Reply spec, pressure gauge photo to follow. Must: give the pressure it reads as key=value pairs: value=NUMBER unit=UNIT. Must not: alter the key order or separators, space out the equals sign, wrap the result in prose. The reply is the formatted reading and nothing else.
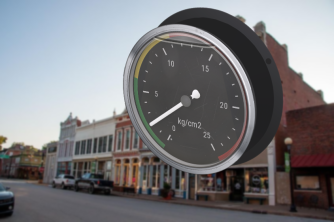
value=2 unit=kg/cm²
